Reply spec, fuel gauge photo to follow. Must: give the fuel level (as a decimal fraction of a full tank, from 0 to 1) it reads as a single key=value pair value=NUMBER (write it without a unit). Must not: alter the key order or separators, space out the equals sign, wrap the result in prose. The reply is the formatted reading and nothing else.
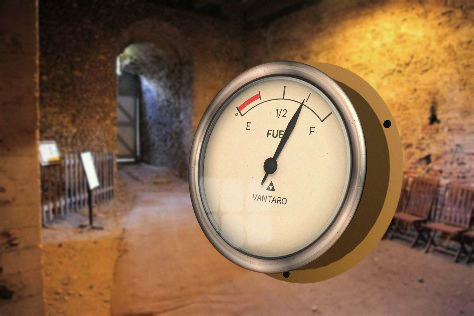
value=0.75
